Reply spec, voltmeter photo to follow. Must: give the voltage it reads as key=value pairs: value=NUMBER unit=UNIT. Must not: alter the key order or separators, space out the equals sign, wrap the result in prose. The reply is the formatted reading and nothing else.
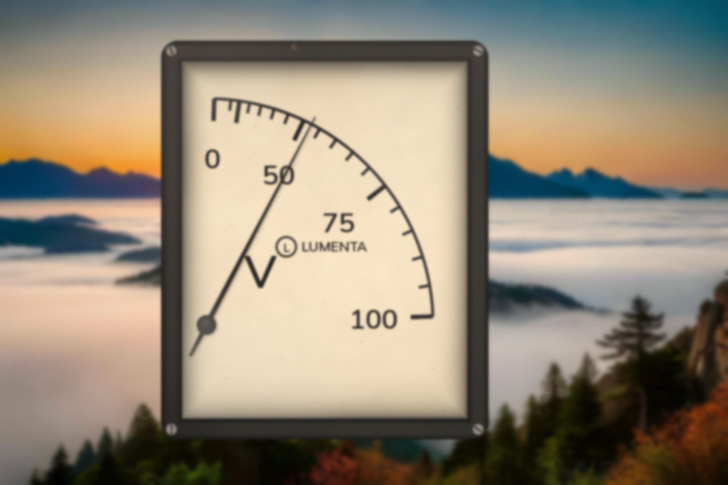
value=52.5 unit=V
